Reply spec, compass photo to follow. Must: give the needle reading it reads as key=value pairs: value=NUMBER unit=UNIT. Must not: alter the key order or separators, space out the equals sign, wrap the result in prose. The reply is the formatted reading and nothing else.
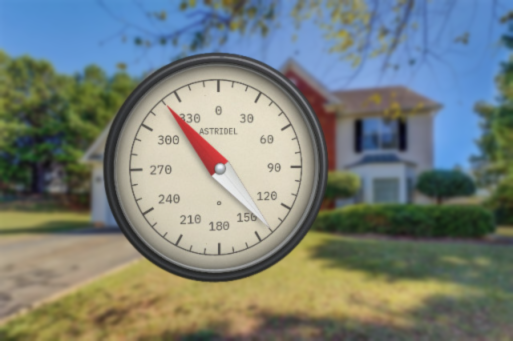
value=320 unit=°
